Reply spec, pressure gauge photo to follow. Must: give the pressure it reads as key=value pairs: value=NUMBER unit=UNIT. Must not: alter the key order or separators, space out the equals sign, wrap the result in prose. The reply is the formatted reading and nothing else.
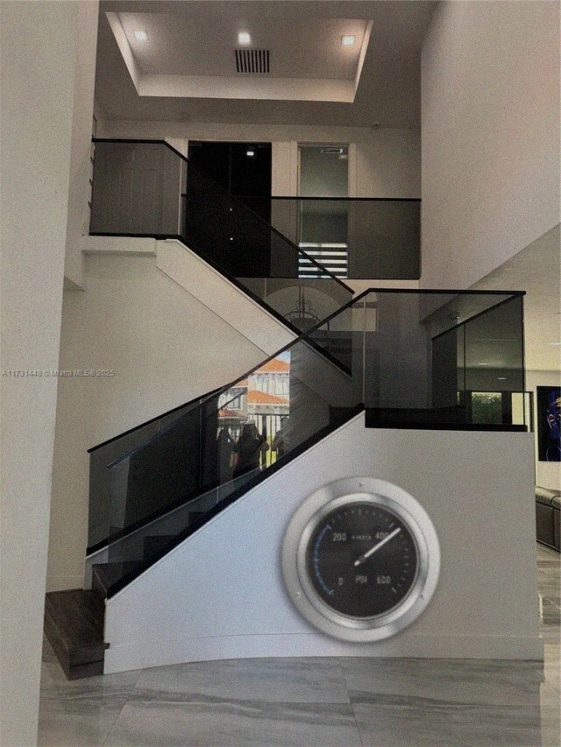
value=420 unit=psi
